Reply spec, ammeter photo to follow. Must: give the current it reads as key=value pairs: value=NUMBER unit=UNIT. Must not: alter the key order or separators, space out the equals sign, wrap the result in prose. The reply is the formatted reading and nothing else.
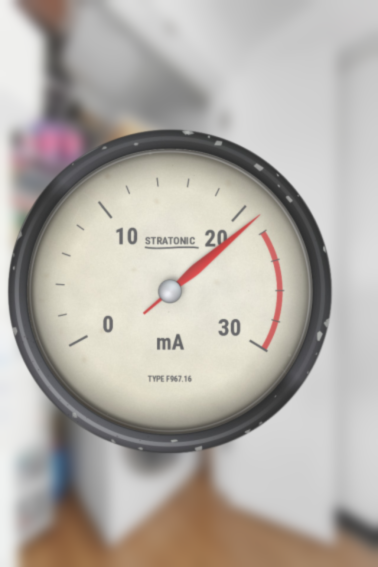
value=21 unit=mA
